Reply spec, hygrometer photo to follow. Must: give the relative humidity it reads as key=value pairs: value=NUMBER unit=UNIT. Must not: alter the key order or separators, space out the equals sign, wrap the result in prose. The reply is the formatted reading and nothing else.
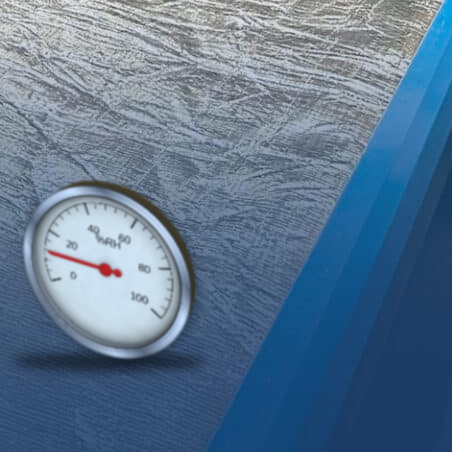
value=12 unit=%
